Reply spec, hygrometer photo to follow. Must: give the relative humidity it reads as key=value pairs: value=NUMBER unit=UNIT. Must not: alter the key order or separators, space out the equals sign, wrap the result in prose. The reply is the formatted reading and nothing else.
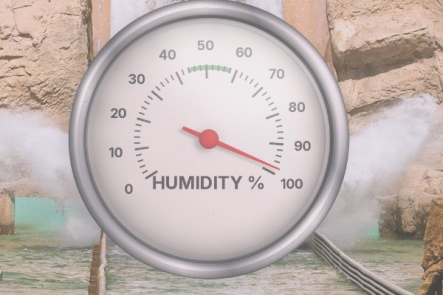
value=98 unit=%
